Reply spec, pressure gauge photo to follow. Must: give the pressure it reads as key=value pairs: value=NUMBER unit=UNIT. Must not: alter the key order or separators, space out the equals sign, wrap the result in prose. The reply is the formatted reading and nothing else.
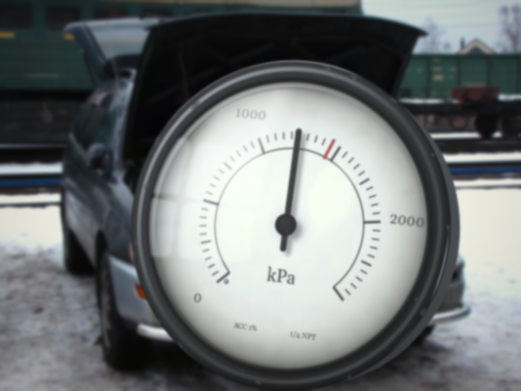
value=1250 unit=kPa
